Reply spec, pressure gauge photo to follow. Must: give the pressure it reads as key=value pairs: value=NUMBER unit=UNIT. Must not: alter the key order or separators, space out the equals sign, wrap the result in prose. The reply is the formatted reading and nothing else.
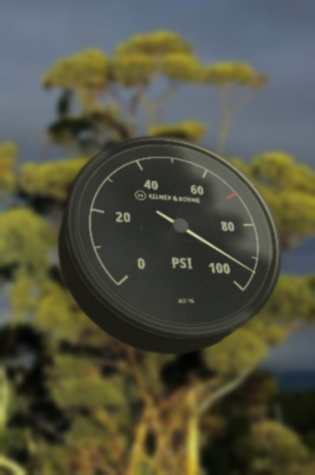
value=95 unit=psi
